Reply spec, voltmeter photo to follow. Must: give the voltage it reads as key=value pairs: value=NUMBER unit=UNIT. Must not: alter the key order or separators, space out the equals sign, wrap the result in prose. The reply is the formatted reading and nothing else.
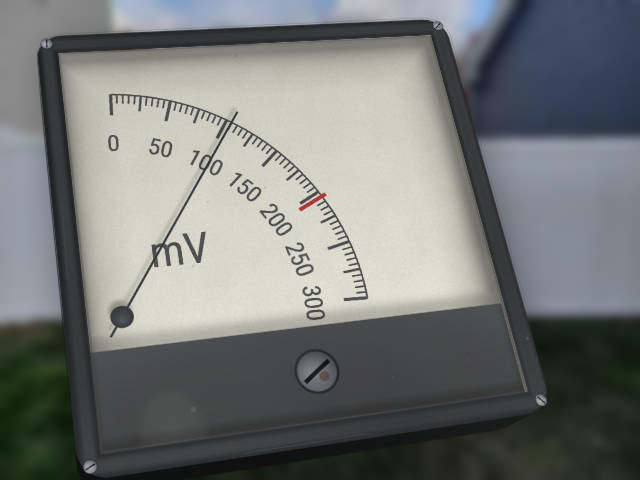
value=105 unit=mV
